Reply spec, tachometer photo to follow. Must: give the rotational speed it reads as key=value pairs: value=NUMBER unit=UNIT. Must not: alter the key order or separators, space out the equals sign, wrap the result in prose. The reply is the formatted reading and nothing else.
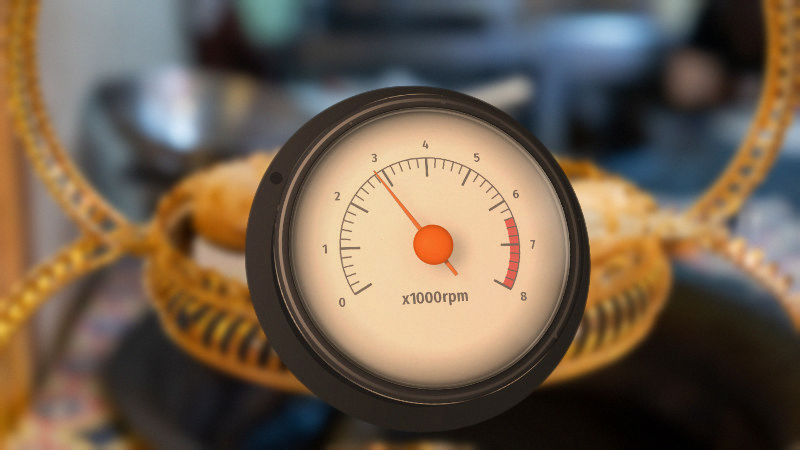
value=2800 unit=rpm
